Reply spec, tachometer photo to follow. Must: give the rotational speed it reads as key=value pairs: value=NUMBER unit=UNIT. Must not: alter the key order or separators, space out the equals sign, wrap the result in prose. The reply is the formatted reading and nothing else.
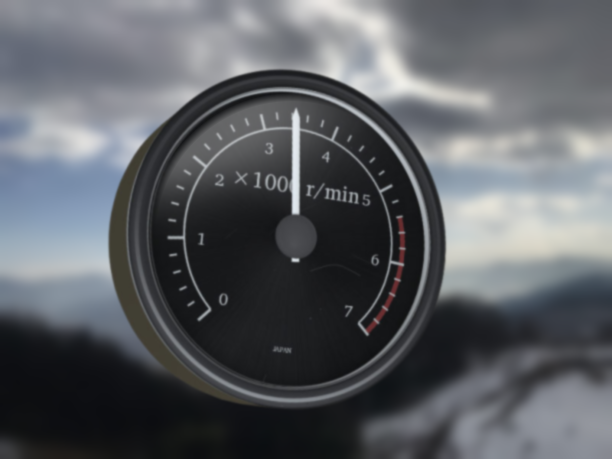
value=3400 unit=rpm
